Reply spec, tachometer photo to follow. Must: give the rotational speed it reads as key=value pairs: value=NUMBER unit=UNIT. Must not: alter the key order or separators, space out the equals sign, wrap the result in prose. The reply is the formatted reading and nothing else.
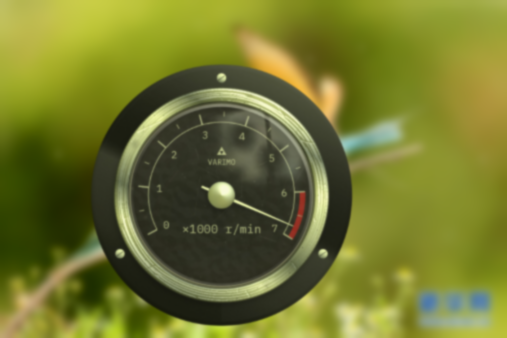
value=6750 unit=rpm
